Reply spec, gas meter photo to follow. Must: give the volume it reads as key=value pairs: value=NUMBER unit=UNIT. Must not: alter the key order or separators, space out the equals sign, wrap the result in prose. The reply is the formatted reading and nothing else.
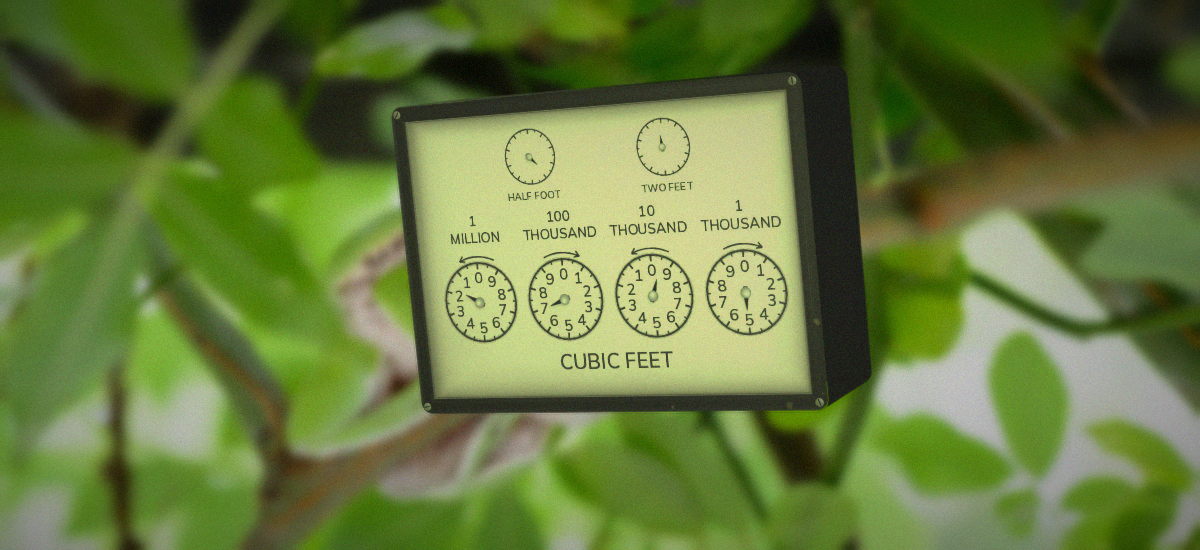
value=169500 unit=ft³
